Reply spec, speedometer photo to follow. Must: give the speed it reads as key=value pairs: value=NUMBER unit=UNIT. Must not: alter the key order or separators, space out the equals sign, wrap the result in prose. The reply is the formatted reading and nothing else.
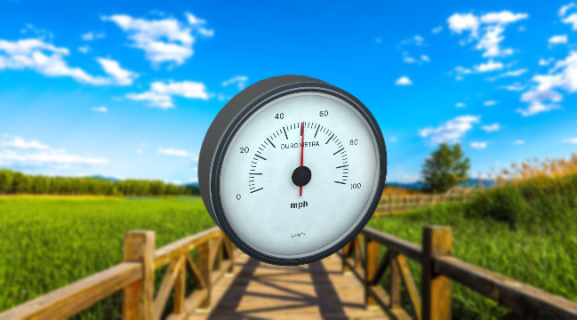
value=50 unit=mph
